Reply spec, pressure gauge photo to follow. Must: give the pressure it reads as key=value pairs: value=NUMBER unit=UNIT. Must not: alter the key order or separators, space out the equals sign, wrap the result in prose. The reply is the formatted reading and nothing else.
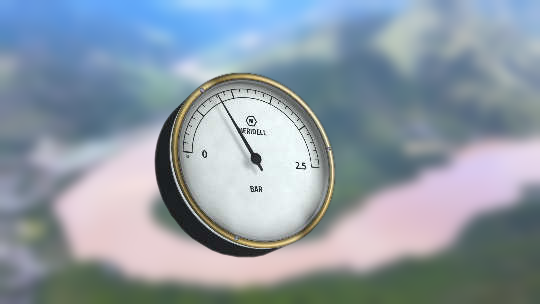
value=0.8 unit=bar
